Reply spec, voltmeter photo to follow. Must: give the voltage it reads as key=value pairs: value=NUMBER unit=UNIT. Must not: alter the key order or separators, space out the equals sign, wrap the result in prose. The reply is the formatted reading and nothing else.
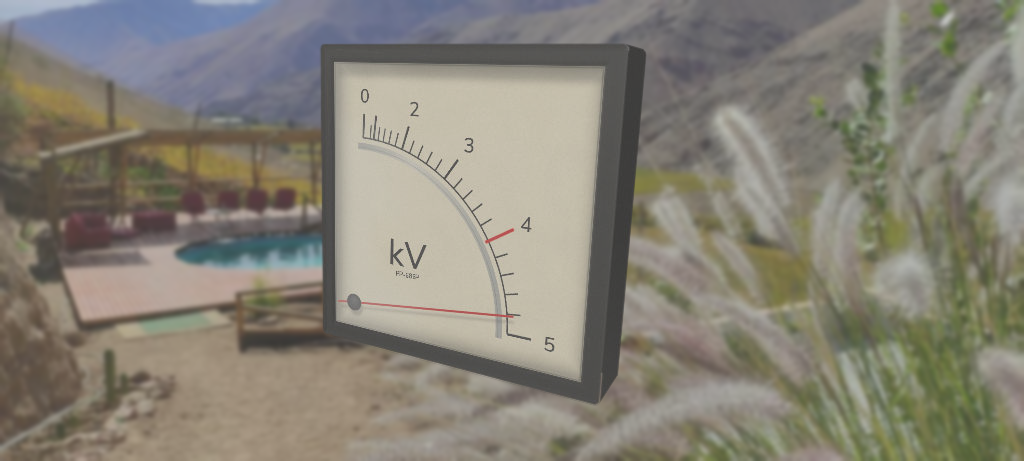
value=4.8 unit=kV
